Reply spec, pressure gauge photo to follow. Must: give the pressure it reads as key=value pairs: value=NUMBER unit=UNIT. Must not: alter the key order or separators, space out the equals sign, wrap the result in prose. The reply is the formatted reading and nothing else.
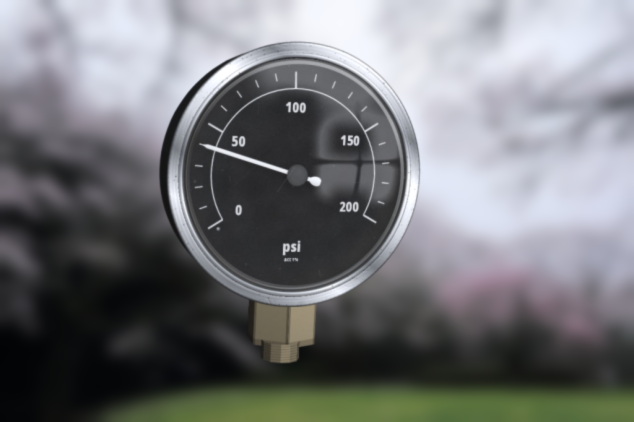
value=40 unit=psi
